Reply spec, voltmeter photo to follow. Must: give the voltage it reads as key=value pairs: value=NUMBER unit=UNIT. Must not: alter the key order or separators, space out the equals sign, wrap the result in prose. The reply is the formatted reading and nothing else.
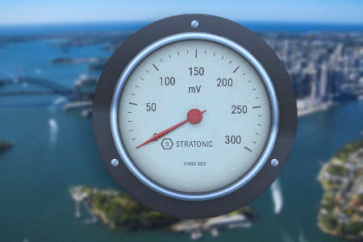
value=0 unit=mV
